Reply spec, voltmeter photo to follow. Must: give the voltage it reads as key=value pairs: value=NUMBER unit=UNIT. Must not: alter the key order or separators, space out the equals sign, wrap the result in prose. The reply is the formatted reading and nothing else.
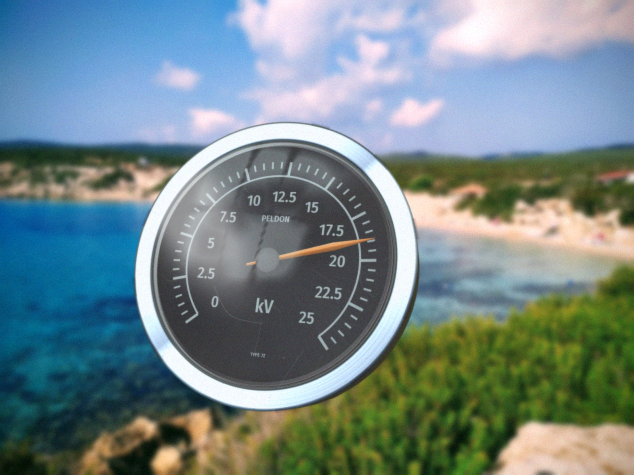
value=19 unit=kV
